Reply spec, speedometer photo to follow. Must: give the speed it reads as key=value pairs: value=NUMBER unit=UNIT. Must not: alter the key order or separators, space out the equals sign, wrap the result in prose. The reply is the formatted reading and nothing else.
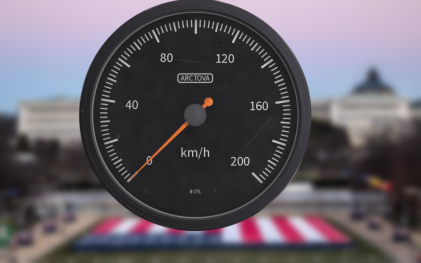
value=0 unit=km/h
